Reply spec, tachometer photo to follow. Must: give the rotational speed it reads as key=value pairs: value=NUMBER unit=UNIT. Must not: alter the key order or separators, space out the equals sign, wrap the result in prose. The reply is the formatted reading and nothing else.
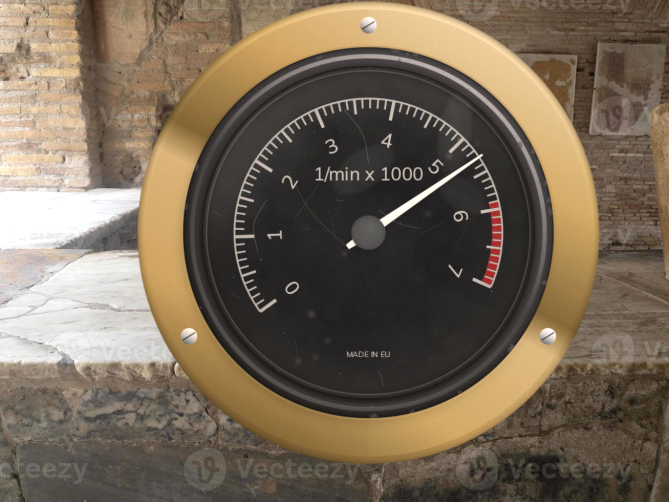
value=5300 unit=rpm
